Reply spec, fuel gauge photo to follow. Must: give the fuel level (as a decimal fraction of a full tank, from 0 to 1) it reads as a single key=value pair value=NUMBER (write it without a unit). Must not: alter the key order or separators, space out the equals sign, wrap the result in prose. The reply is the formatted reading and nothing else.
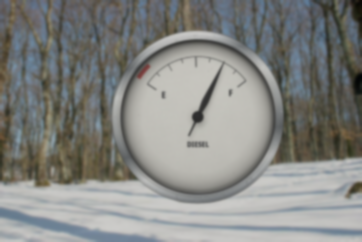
value=0.75
